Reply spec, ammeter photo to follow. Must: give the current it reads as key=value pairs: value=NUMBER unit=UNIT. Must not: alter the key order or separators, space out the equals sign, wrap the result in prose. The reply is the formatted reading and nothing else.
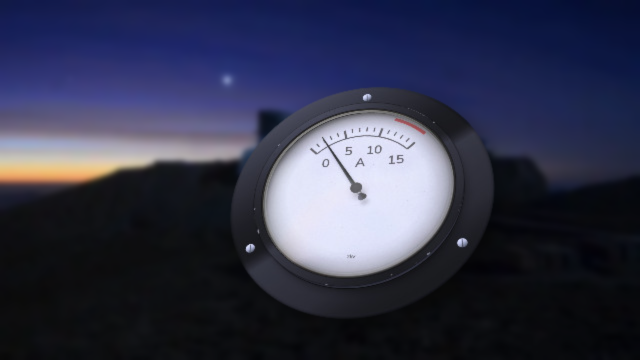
value=2 unit=A
